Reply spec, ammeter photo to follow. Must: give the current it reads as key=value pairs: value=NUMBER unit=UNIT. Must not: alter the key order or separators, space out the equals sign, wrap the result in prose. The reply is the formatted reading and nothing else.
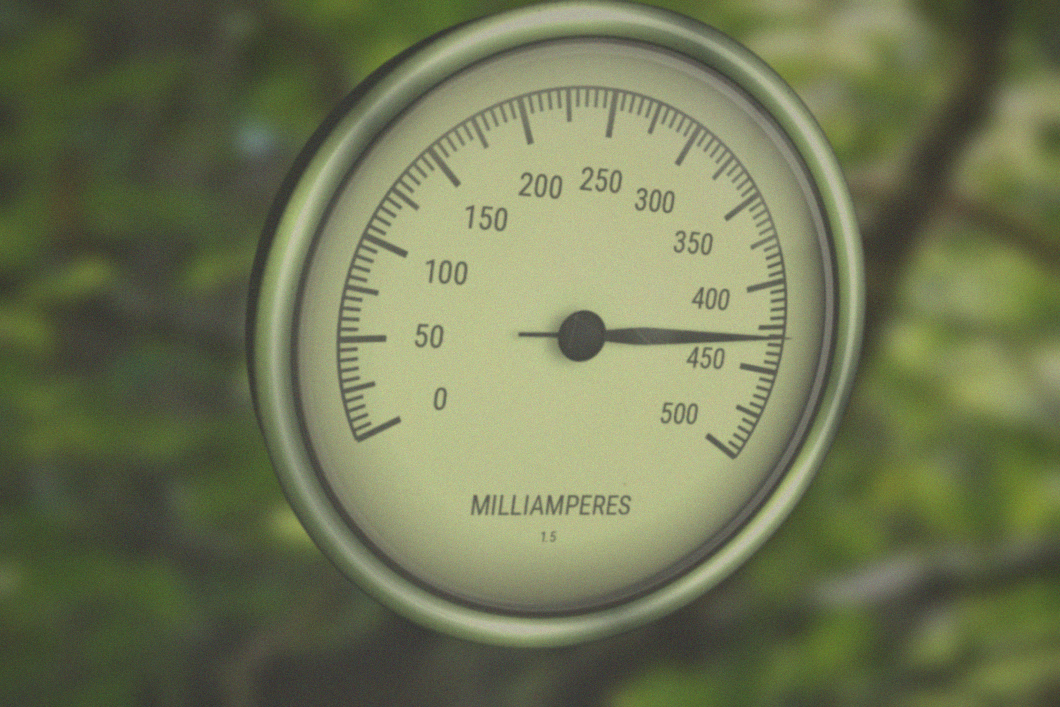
value=430 unit=mA
